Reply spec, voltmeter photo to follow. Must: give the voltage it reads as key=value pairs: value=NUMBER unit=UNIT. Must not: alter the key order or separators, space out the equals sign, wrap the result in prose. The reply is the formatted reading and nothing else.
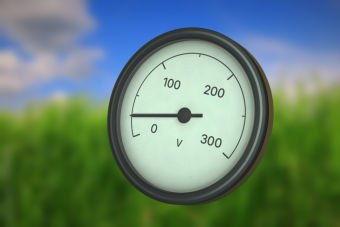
value=25 unit=V
